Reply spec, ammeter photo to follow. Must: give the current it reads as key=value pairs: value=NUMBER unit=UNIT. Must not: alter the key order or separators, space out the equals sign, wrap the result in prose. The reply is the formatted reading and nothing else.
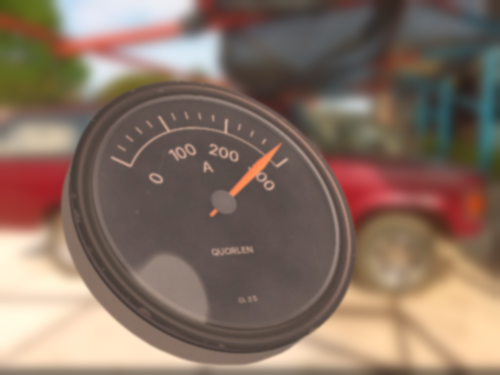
value=280 unit=A
